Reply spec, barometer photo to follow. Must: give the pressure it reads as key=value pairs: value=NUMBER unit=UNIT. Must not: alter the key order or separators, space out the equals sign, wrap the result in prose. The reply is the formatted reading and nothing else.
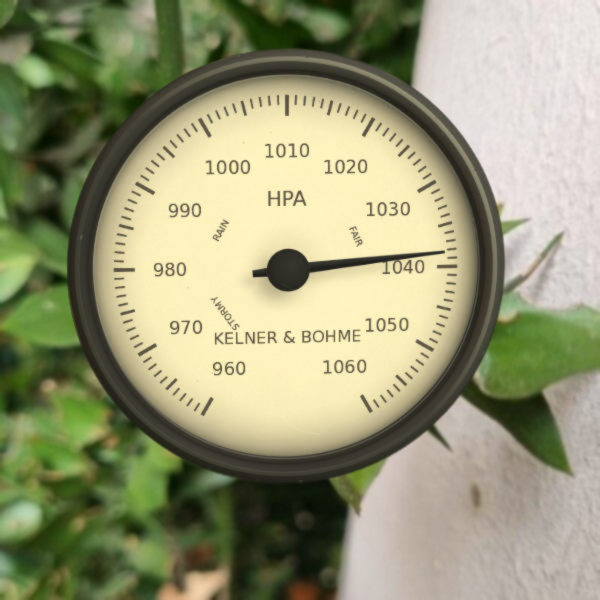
value=1038 unit=hPa
